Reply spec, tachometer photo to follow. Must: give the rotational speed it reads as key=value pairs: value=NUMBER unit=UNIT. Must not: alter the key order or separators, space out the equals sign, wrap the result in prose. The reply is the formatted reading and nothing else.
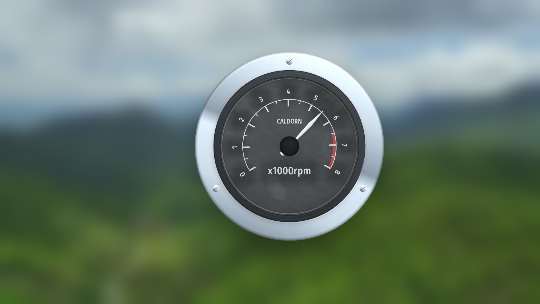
value=5500 unit=rpm
